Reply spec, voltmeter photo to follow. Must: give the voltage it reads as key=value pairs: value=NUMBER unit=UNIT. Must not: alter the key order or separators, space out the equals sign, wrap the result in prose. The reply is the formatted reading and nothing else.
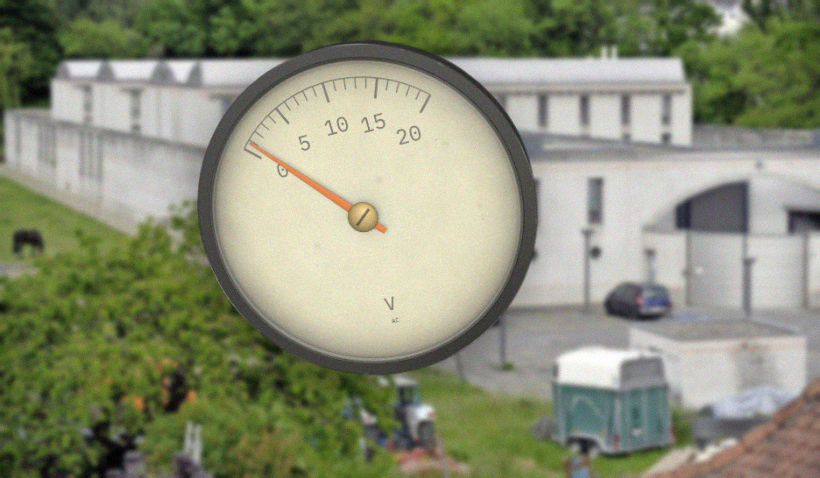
value=1 unit=V
